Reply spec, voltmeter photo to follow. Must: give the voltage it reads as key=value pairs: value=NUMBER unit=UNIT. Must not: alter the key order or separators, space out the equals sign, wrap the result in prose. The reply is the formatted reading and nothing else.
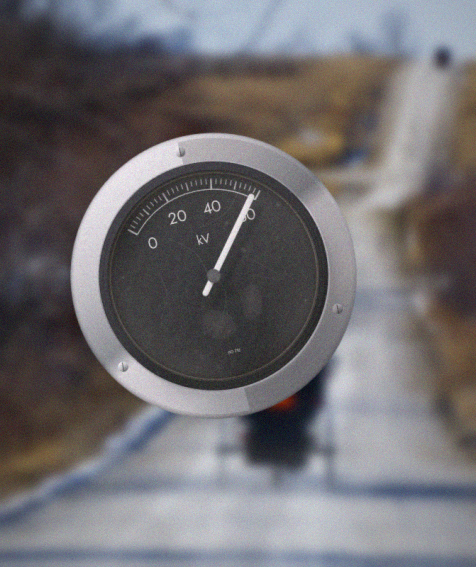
value=58 unit=kV
